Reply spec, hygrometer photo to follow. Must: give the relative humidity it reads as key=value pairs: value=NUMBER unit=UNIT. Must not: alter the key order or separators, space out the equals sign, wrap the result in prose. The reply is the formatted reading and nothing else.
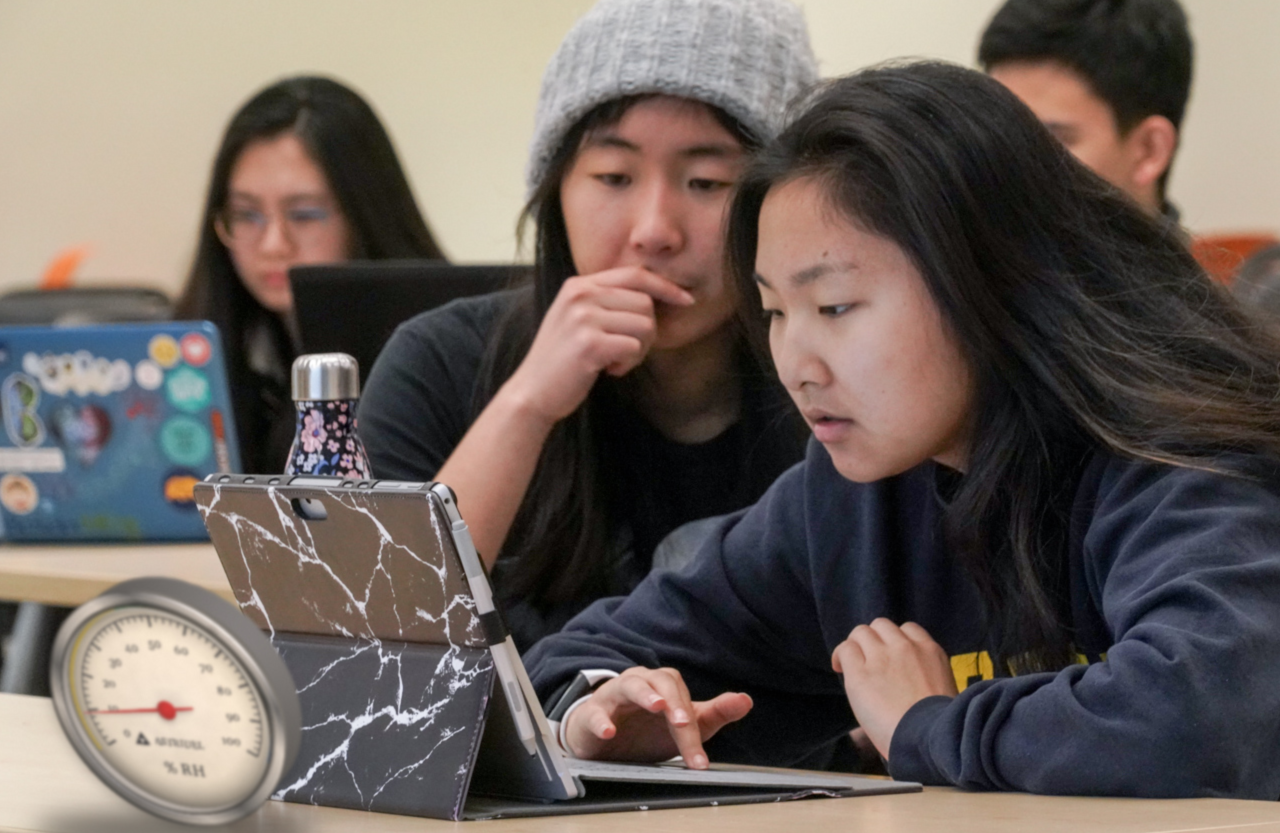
value=10 unit=%
